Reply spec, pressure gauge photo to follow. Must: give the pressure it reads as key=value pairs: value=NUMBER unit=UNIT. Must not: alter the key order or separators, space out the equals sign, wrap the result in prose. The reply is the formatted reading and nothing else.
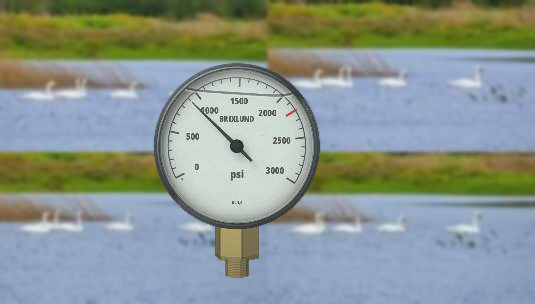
value=900 unit=psi
